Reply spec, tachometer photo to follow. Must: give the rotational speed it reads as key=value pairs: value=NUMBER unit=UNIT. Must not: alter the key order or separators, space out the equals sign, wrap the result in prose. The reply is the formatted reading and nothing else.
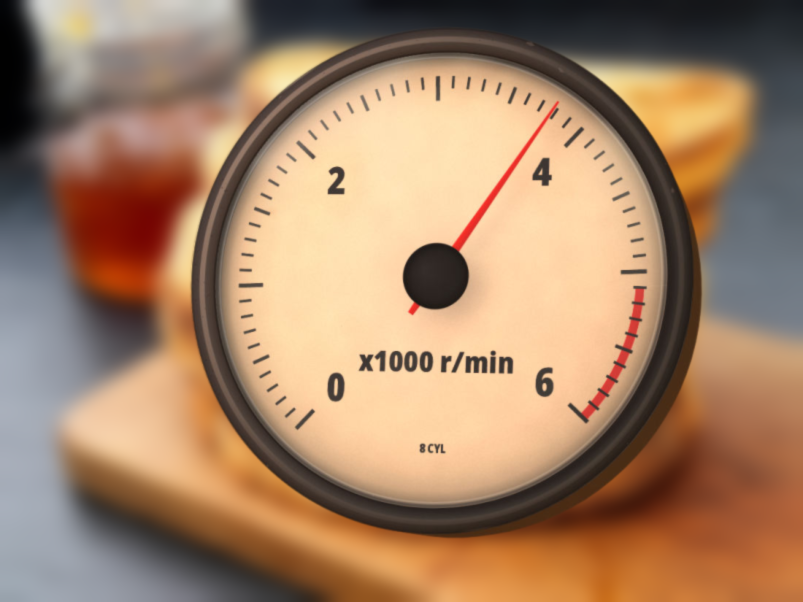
value=3800 unit=rpm
